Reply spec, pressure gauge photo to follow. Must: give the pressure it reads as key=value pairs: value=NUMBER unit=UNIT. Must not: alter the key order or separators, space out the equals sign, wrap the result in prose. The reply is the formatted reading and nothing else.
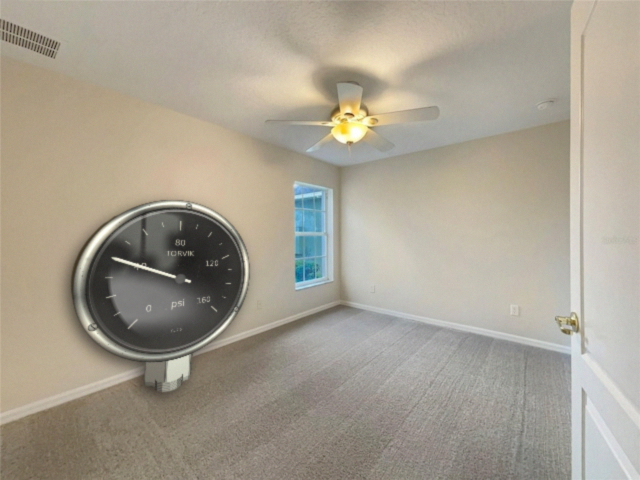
value=40 unit=psi
